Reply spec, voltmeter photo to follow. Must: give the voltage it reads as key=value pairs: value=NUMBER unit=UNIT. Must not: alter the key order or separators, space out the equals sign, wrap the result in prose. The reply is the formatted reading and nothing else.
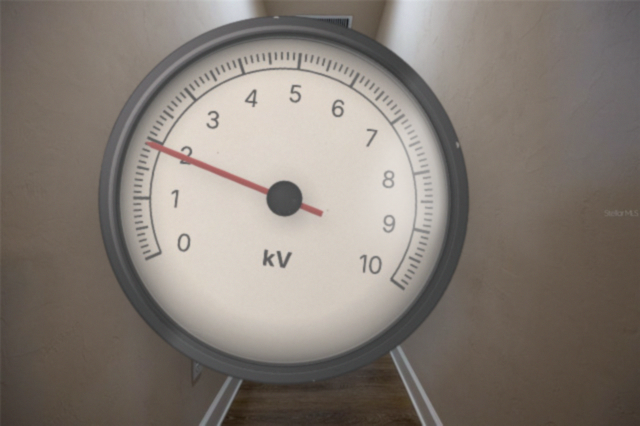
value=1.9 unit=kV
